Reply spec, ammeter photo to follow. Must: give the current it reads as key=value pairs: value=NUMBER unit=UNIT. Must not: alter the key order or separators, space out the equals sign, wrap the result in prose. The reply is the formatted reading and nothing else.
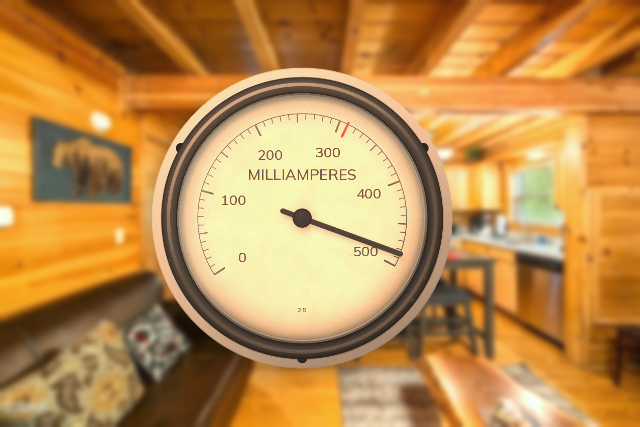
value=485 unit=mA
